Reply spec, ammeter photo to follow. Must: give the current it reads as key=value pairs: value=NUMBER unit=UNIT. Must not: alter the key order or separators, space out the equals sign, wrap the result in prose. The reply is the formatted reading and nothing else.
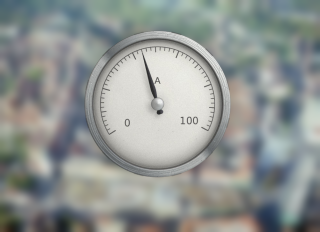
value=44 unit=A
